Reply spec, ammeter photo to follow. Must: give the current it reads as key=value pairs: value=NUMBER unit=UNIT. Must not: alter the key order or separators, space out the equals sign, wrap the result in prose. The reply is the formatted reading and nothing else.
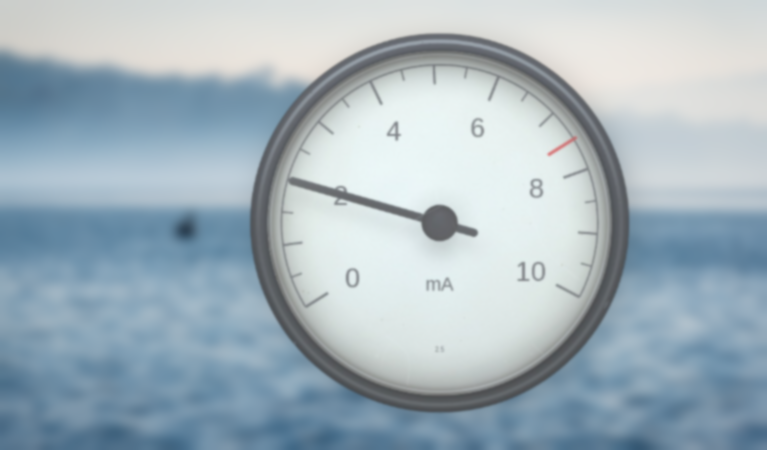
value=2 unit=mA
